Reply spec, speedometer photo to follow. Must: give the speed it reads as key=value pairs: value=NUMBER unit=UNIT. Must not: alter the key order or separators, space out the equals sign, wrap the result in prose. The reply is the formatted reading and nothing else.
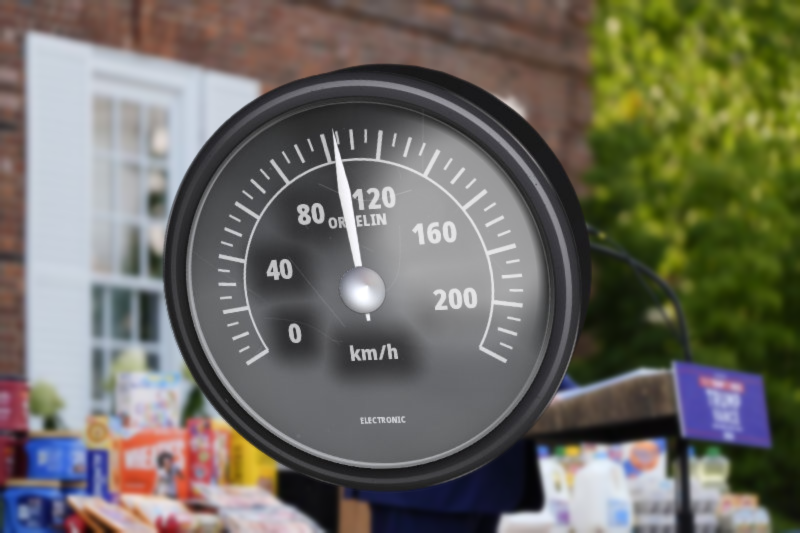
value=105 unit=km/h
